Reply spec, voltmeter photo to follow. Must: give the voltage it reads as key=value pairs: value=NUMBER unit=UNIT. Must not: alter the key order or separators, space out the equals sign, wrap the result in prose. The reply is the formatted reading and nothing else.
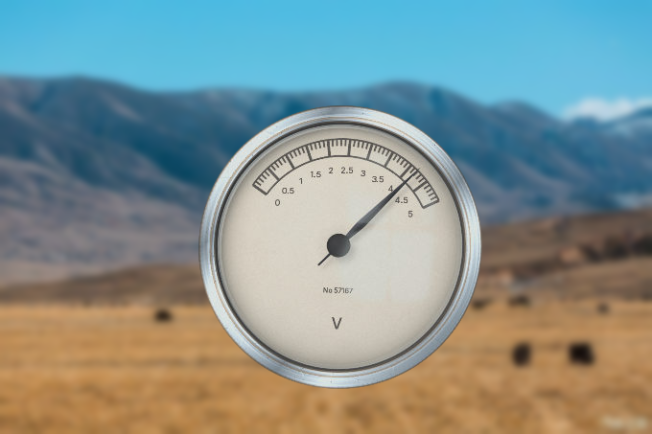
value=4.2 unit=V
